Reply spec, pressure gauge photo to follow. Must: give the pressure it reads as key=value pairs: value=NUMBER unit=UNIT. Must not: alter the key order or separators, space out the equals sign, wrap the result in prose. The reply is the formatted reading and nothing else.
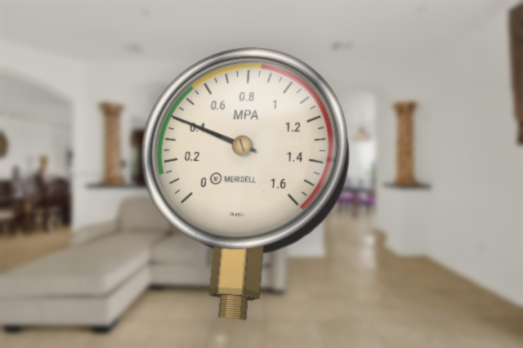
value=0.4 unit=MPa
